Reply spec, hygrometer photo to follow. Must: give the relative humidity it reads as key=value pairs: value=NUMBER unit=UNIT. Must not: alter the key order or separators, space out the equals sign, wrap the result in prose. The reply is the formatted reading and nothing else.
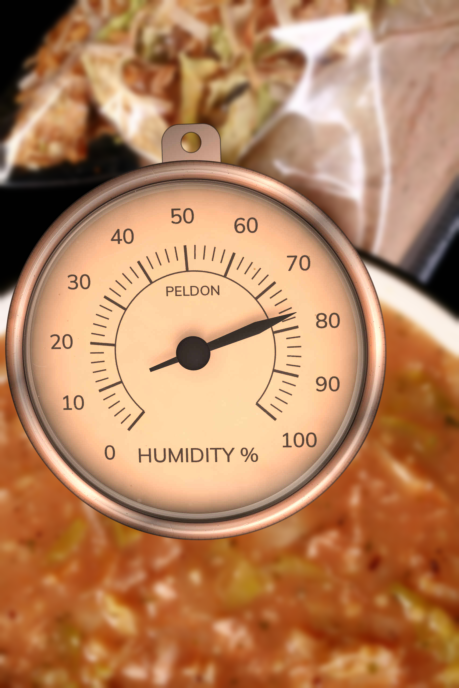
value=77 unit=%
